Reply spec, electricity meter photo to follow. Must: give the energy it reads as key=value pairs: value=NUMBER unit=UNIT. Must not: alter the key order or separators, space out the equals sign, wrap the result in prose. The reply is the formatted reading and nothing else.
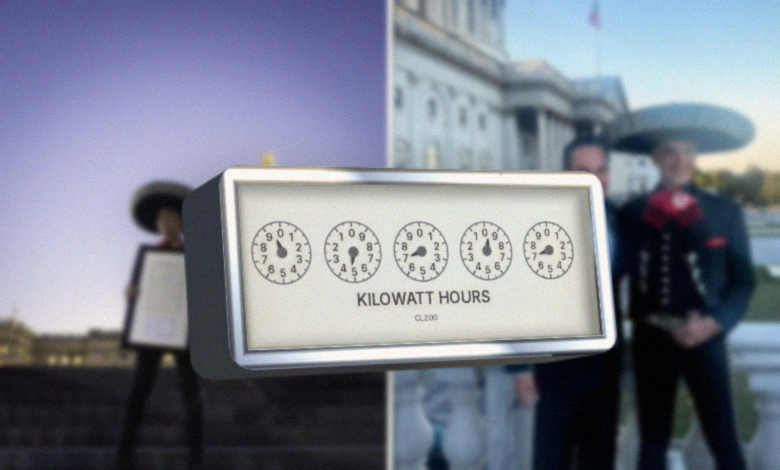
value=94697 unit=kWh
